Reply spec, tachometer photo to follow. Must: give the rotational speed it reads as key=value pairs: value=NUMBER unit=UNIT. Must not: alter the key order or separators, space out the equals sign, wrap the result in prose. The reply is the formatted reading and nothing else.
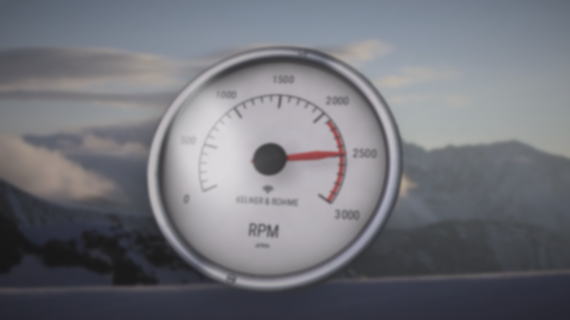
value=2500 unit=rpm
